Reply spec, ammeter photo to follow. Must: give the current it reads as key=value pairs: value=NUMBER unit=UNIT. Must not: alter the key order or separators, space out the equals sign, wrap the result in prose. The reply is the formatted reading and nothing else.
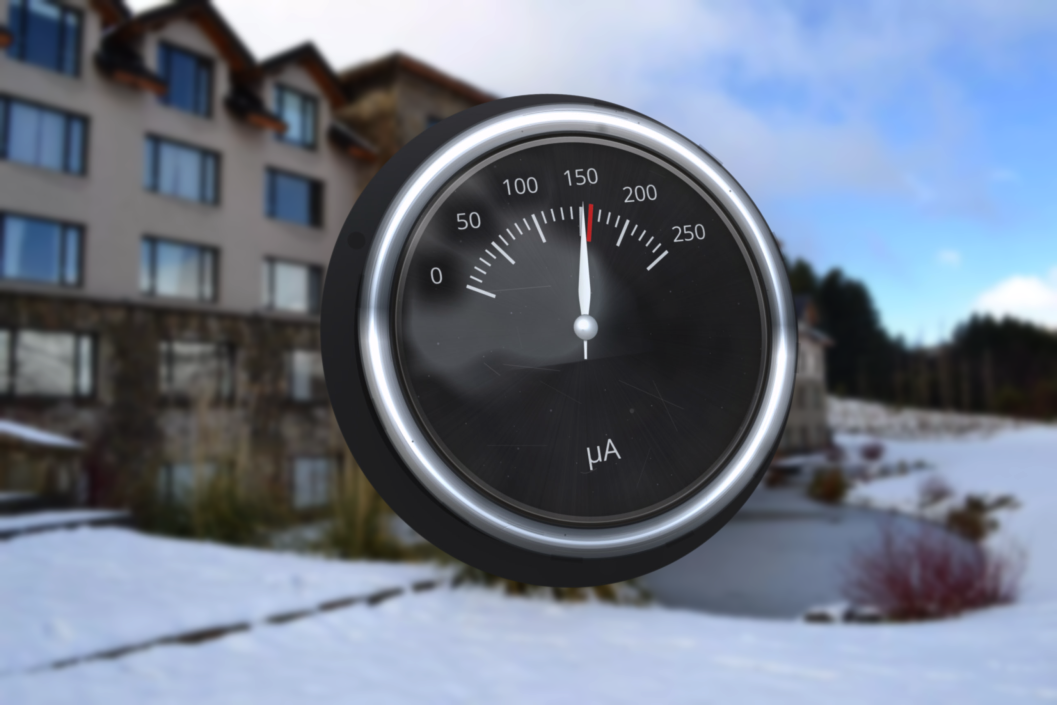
value=150 unit=µA
